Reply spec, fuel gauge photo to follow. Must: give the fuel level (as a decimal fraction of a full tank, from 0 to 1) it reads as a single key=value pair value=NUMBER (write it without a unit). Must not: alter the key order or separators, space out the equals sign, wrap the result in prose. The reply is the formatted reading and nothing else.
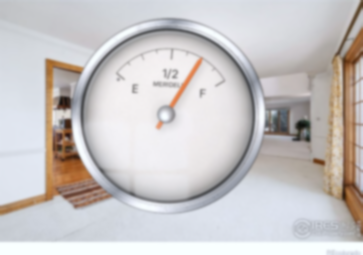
value=0.75
